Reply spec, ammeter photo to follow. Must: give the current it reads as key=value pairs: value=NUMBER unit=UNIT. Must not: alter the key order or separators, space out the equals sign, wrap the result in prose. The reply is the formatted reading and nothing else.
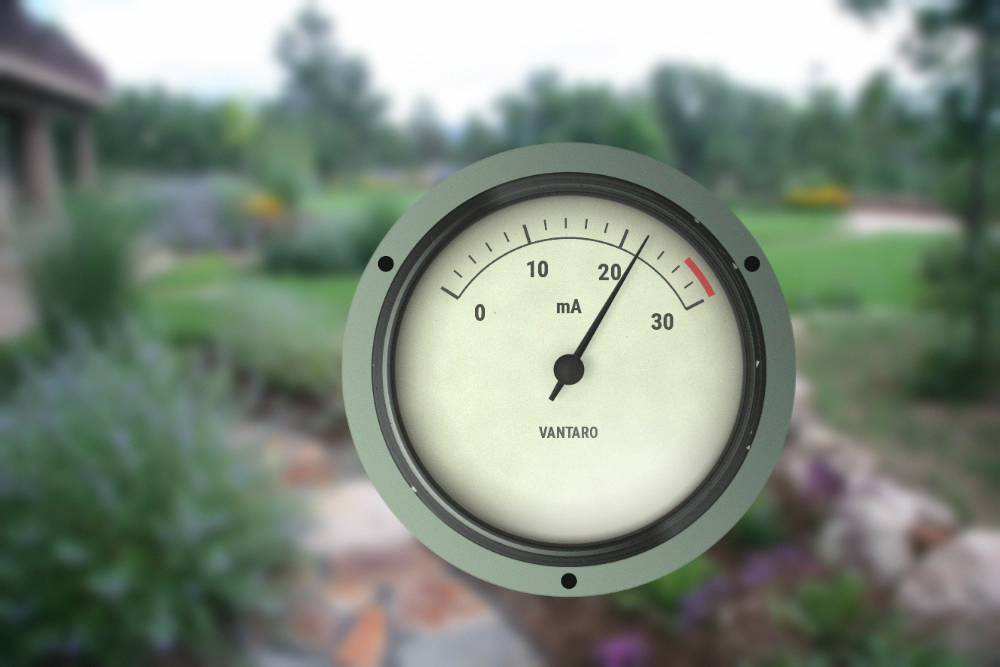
value=22 unit=mA
